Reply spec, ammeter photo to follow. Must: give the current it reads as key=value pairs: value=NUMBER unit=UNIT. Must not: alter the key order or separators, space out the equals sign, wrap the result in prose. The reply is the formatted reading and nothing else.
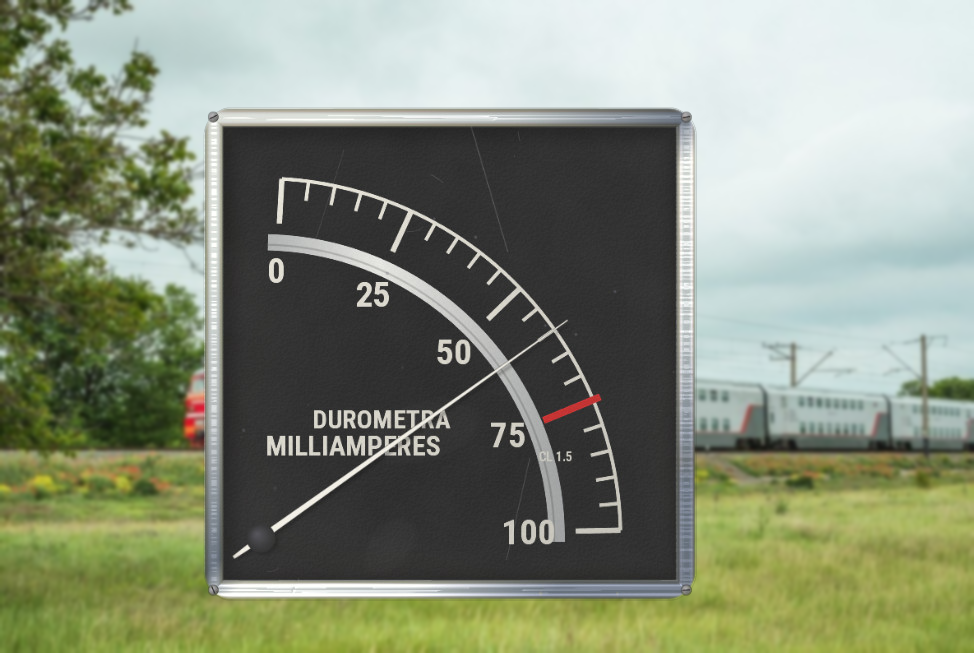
value=60 unit=mA
